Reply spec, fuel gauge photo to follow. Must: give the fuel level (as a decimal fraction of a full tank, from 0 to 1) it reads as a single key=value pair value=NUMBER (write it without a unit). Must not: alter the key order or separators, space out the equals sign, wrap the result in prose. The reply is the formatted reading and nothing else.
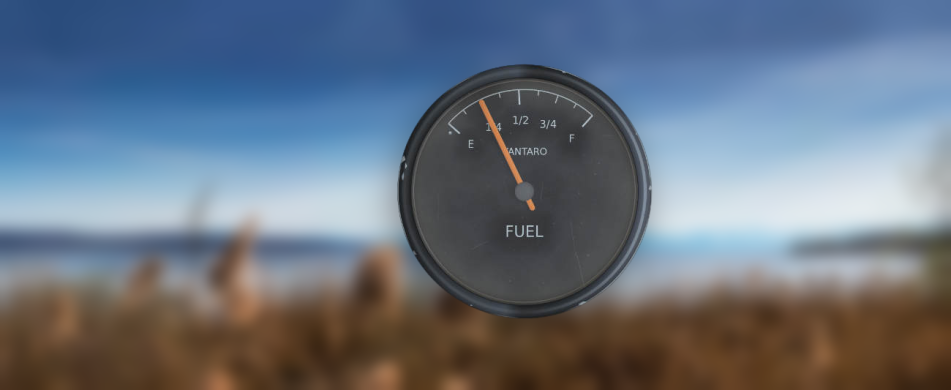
value=0.25
